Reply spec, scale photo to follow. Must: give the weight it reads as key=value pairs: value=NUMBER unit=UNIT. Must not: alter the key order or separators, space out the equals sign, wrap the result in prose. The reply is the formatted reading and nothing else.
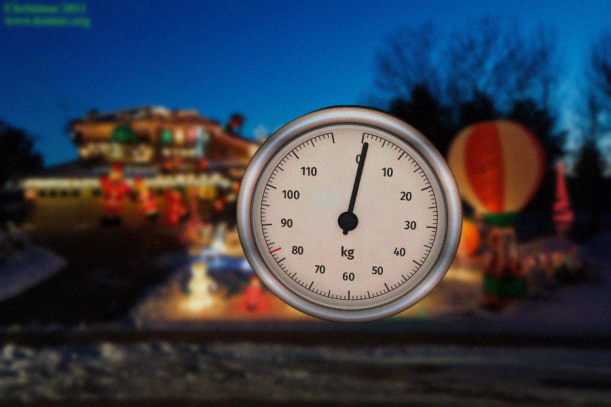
value=1 unit=kg
